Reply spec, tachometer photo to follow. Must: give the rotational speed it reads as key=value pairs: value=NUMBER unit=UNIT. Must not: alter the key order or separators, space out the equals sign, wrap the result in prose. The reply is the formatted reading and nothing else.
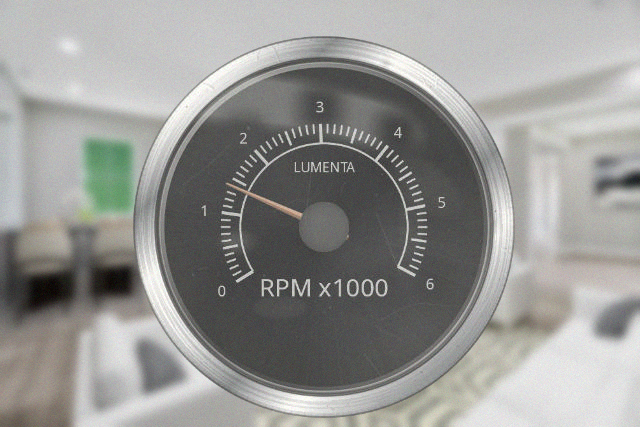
value=1400 unit=rpm
